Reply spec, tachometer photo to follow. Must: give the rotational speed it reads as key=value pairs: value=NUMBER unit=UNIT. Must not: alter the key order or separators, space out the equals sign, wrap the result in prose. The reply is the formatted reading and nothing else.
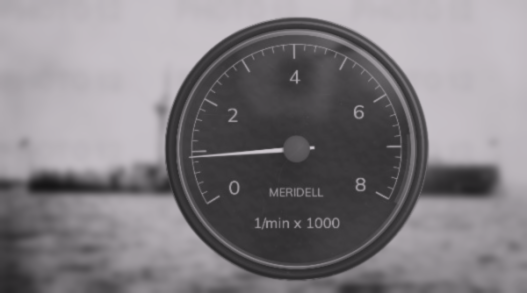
value=900 unit=rpm
